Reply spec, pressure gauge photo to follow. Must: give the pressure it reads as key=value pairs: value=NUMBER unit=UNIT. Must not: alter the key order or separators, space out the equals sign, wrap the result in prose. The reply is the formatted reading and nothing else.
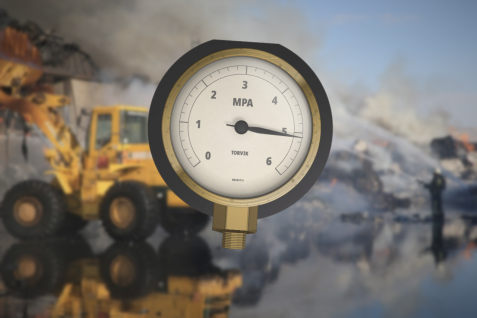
value=5.1 unit=MPa
